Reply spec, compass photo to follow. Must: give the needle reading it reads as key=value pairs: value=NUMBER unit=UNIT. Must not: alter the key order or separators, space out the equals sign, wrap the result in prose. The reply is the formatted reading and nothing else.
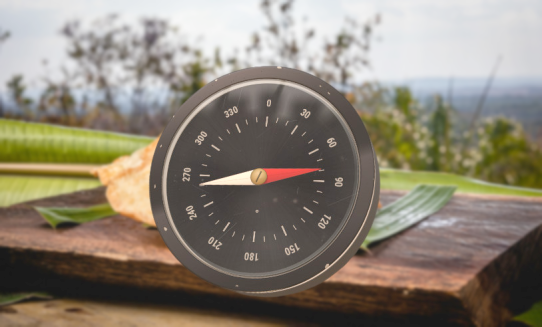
value=80 unit=°
